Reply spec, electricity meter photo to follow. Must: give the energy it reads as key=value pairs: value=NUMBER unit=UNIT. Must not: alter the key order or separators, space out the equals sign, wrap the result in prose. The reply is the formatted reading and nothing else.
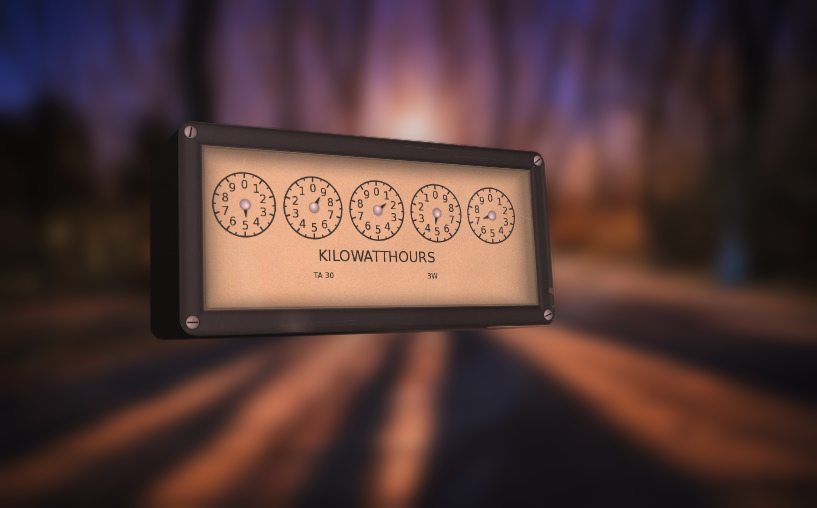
value=49147 unit=kWh
